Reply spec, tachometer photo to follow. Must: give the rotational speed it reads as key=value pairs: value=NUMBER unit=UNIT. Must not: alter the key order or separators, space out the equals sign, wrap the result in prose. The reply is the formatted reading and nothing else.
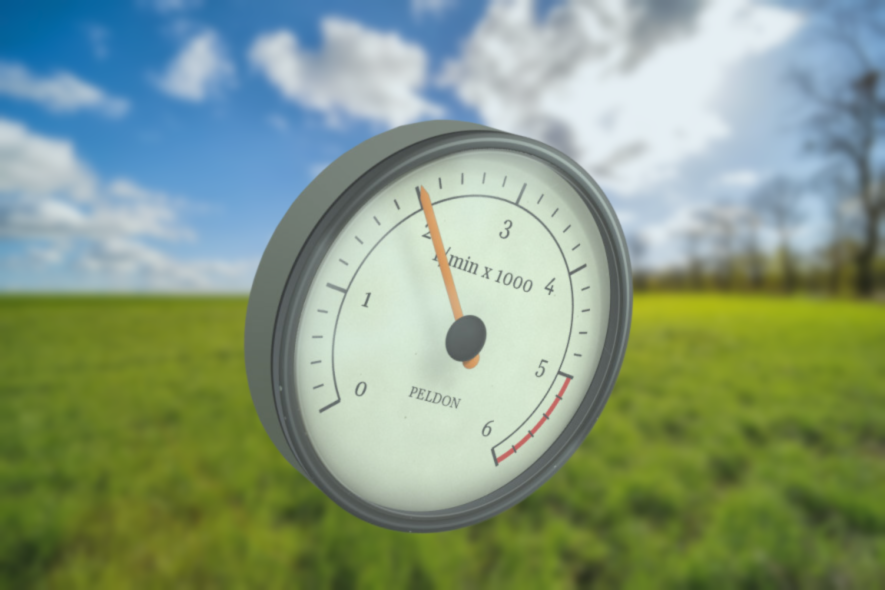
value=2000 unit=rpm
